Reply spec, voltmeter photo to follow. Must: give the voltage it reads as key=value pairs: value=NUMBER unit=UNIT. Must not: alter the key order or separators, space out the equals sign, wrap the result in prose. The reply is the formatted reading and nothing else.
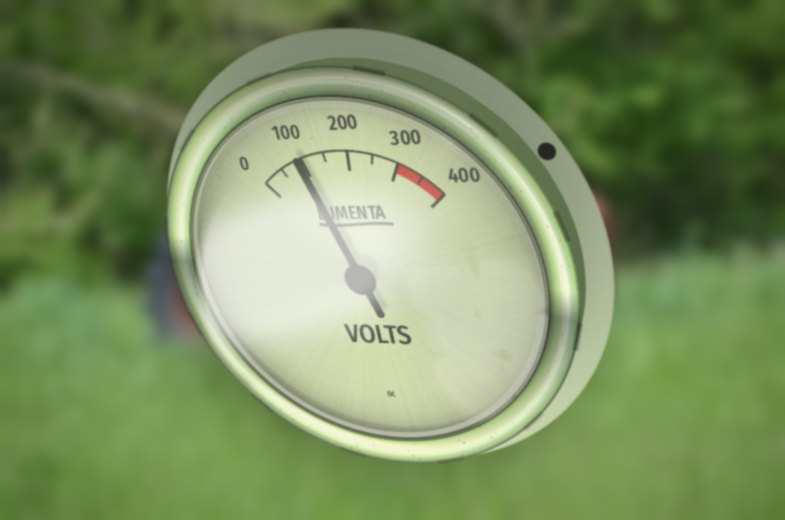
value=100 unit=V
